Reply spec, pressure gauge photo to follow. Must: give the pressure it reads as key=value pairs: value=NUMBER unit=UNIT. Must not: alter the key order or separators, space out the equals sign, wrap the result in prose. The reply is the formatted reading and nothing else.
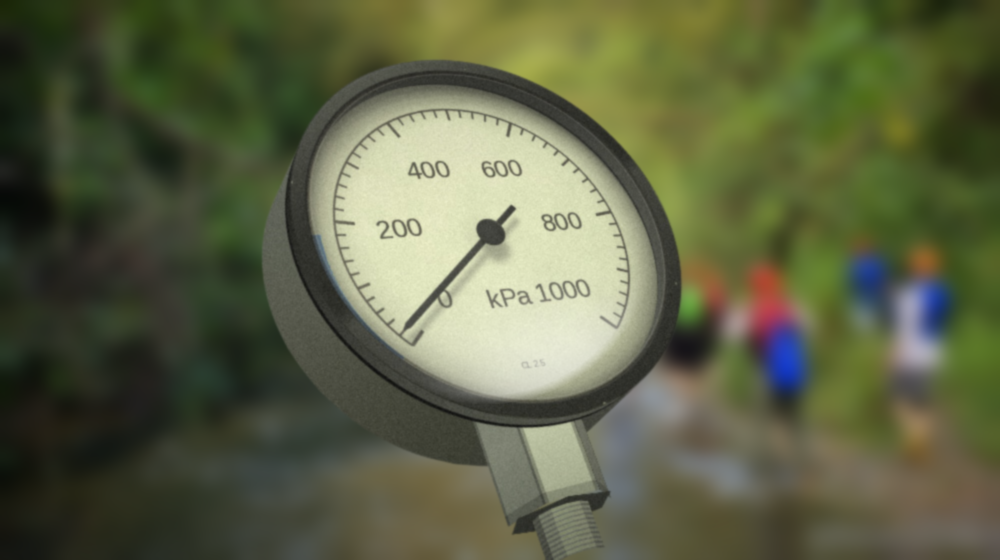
value=20 unit=kPa
